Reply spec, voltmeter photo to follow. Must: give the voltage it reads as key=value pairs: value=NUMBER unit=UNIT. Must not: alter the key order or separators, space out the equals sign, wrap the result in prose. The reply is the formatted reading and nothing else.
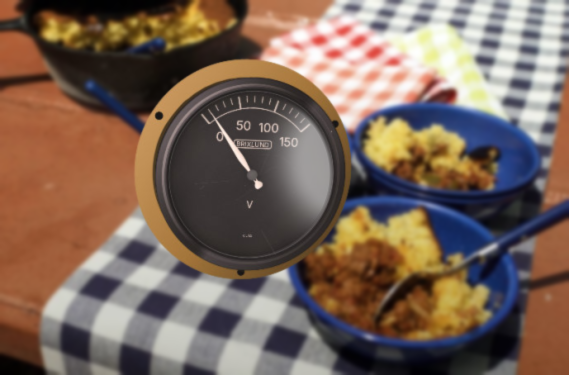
value=10 unit=V
